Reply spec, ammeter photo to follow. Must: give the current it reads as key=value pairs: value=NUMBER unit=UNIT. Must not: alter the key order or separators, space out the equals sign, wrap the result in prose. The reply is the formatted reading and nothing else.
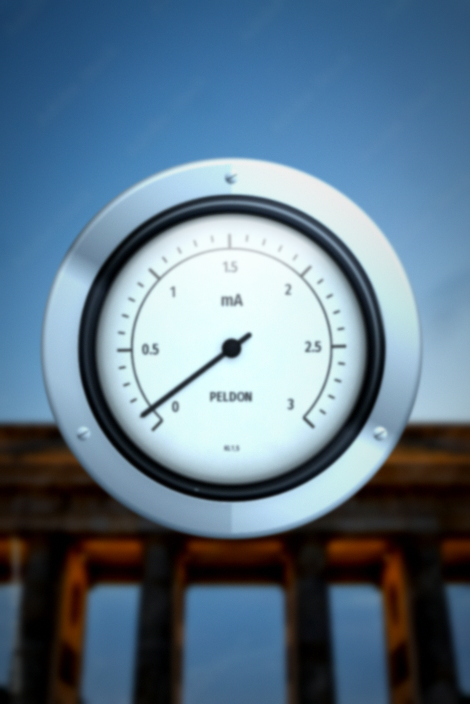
value=0.1 unit=mA
